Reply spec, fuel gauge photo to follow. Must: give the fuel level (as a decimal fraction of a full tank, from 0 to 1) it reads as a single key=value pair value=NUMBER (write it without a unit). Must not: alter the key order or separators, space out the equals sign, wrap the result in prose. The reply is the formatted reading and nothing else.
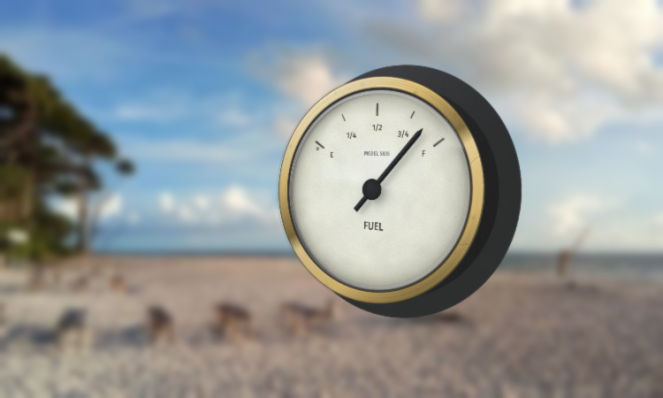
value=0.875
